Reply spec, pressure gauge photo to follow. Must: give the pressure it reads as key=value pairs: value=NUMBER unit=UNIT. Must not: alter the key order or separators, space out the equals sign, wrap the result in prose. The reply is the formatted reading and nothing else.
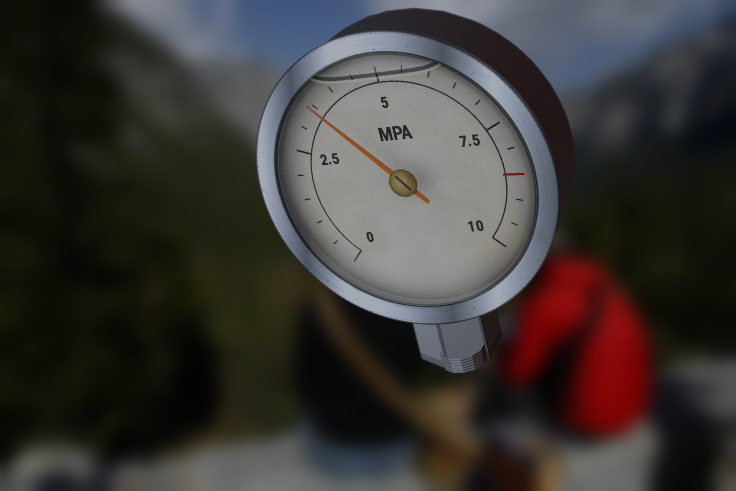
value=3.5 unit=MPa
